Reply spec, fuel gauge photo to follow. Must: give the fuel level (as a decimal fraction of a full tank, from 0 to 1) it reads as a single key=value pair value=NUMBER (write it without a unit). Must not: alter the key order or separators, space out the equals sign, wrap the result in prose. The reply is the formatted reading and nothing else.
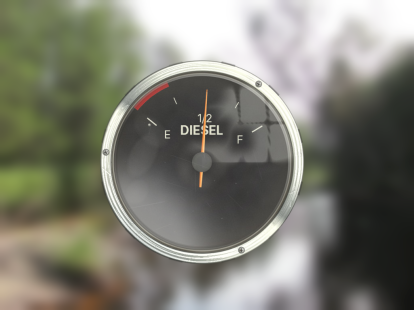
value=0.5
